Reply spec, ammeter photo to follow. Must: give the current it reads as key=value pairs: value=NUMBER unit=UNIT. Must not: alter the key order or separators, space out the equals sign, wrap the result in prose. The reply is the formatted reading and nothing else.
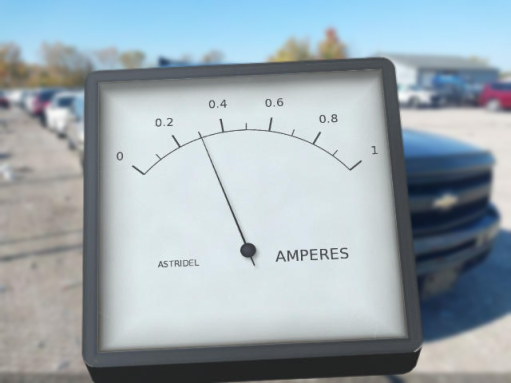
value=0.3 unit=A
